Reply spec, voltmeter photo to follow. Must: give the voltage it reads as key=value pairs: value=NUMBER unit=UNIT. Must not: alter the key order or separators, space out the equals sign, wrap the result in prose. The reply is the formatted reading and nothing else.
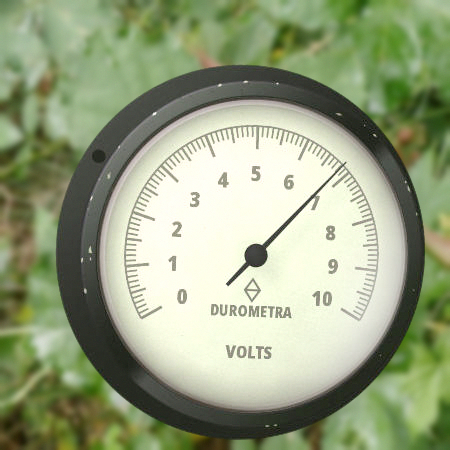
value=6.8 unit=V
